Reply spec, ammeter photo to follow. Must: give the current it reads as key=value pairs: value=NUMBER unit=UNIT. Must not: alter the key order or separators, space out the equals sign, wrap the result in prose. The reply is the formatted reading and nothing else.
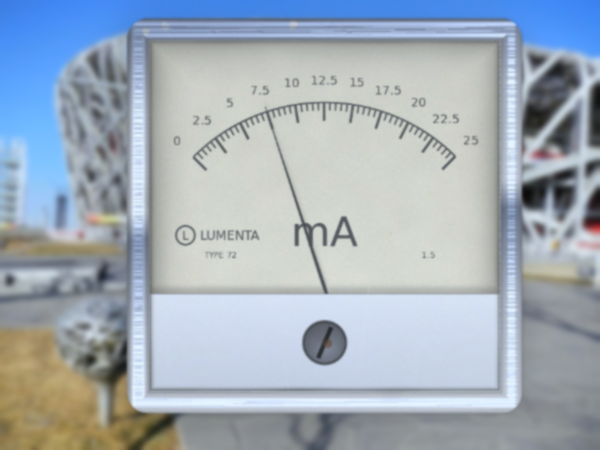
value=7.5 unit=mA
